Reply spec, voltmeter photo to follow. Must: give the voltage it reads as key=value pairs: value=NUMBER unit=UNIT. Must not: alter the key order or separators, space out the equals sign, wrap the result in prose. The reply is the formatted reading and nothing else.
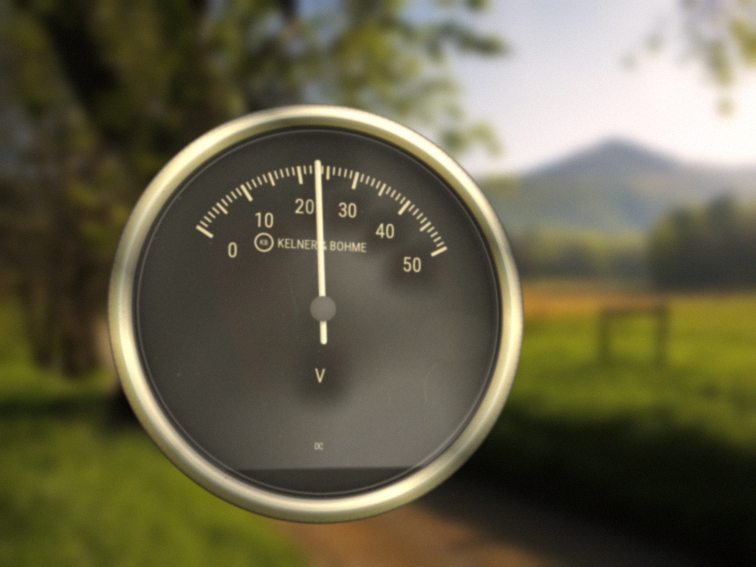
value=23 unit=V
